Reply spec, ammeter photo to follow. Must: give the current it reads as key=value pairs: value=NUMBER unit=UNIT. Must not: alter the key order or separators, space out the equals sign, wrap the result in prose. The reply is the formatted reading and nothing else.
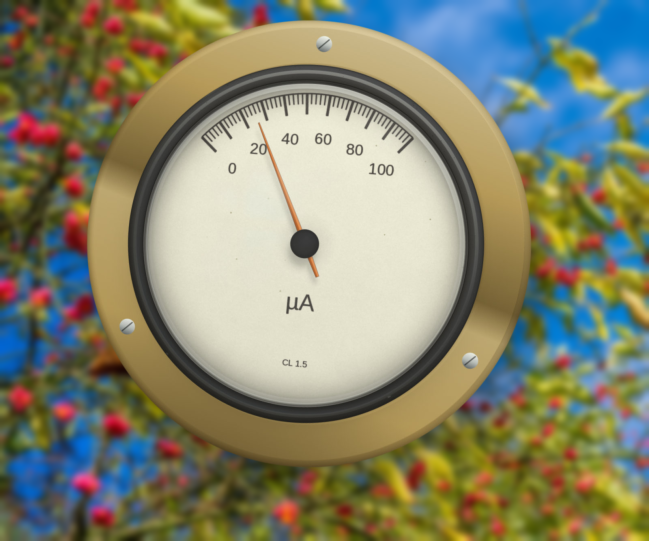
value=26 unit=µA
